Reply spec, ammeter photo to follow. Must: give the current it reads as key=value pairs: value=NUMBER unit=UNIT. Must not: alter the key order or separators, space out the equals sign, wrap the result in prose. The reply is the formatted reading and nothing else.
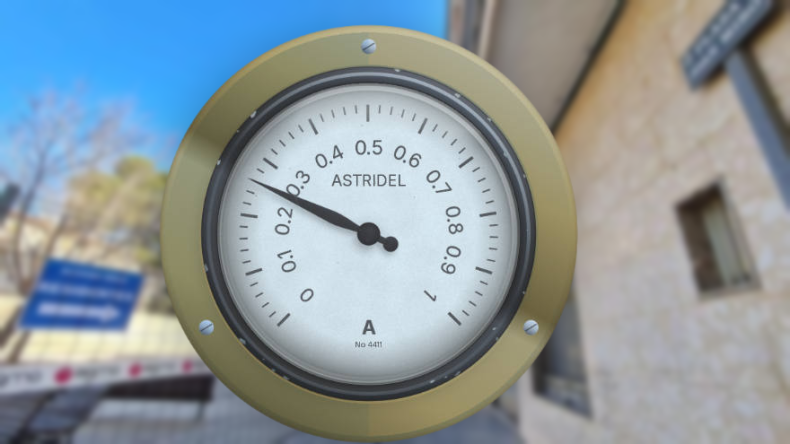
value=0.26 unit=A
